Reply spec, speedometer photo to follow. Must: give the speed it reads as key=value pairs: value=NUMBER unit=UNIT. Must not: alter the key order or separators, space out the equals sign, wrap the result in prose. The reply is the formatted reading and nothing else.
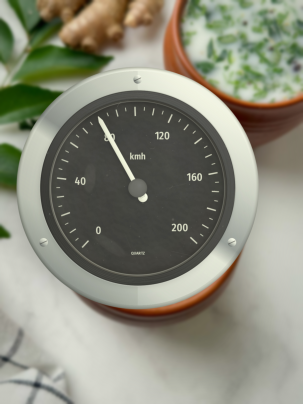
value=80 unit=km/h
